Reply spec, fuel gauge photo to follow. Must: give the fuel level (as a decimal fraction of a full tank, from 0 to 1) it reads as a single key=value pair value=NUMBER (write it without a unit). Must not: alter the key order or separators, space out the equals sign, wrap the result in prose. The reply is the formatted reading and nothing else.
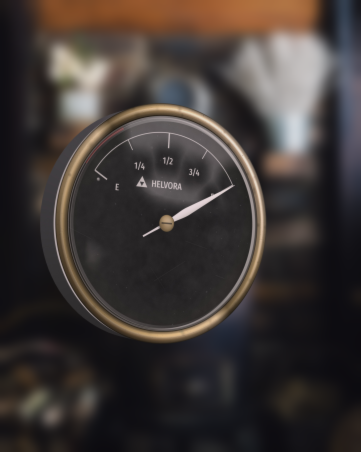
value=1
